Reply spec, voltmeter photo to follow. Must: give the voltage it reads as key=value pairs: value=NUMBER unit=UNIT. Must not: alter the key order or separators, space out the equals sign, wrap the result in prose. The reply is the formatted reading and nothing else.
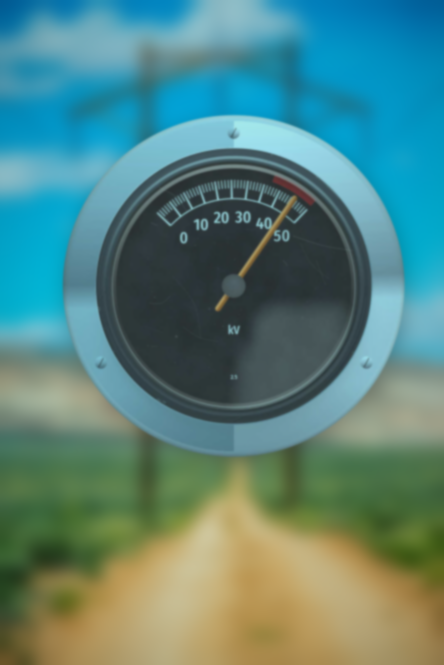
value=45 unit=kV
